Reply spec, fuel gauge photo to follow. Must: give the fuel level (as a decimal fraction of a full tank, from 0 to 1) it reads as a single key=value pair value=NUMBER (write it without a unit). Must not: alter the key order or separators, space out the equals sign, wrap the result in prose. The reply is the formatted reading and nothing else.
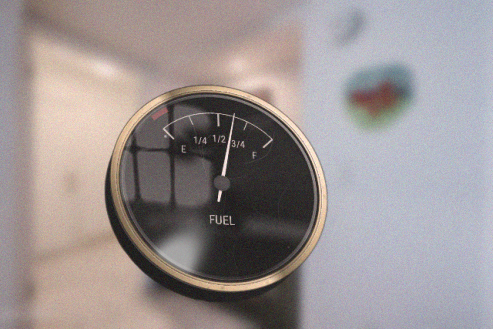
value=0.625
